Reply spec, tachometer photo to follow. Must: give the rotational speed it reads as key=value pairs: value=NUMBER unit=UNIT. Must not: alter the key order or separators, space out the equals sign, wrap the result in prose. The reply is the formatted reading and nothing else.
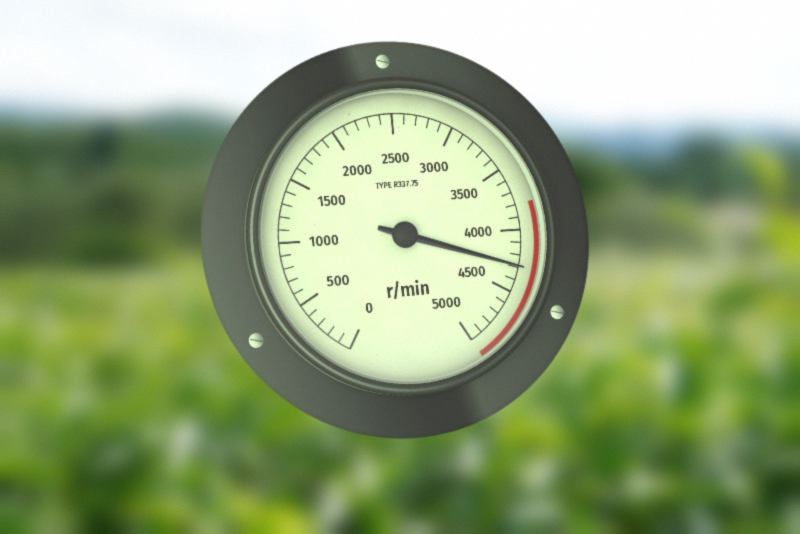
value=4300 unit=rpm
